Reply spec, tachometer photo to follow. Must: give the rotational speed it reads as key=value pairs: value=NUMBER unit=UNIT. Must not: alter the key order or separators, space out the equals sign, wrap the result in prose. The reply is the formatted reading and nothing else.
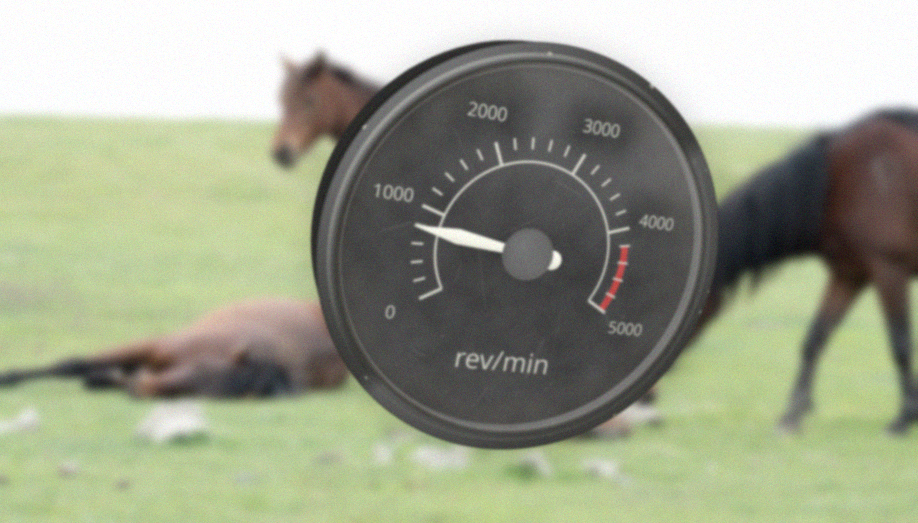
value=800 unit=rpm
